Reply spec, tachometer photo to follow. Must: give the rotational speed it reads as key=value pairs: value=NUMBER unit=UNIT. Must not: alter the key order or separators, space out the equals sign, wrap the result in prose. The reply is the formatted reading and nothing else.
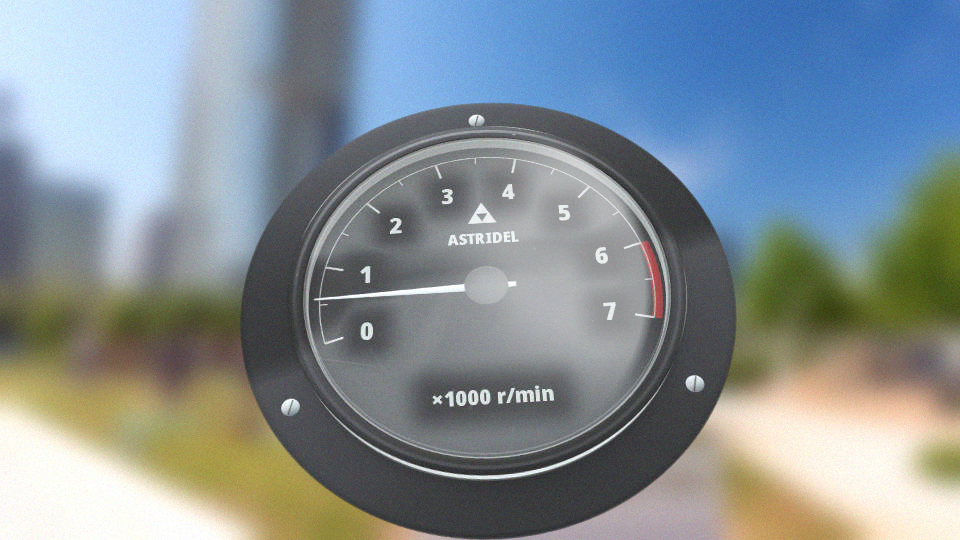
value=500 unit=rpm
